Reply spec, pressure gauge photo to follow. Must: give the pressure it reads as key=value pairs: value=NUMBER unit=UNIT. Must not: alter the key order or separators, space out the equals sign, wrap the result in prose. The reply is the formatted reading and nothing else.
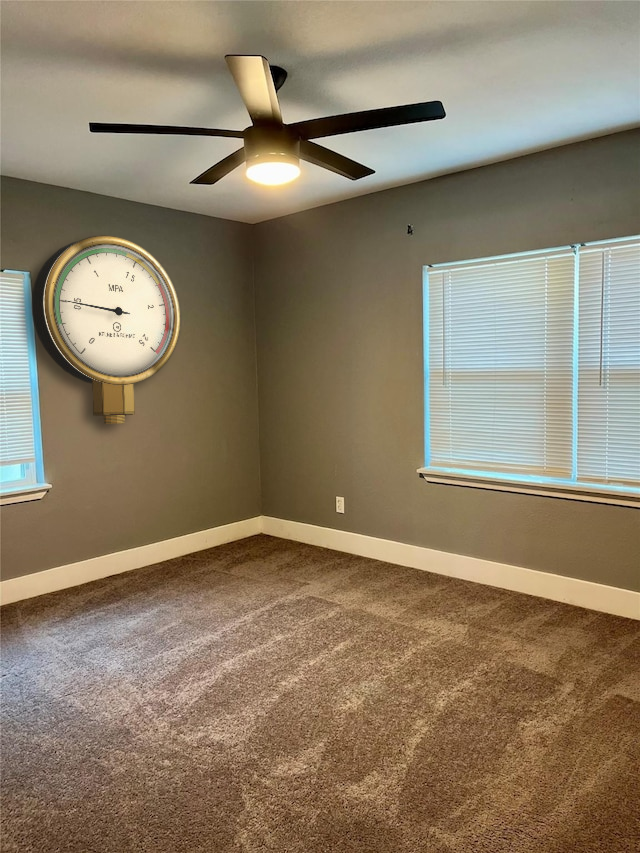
value=0.5 unit=MPa
